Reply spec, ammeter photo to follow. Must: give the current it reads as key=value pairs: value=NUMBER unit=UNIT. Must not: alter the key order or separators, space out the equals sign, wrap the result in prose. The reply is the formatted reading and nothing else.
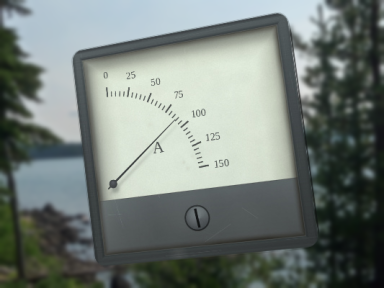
value=90 unit=A
